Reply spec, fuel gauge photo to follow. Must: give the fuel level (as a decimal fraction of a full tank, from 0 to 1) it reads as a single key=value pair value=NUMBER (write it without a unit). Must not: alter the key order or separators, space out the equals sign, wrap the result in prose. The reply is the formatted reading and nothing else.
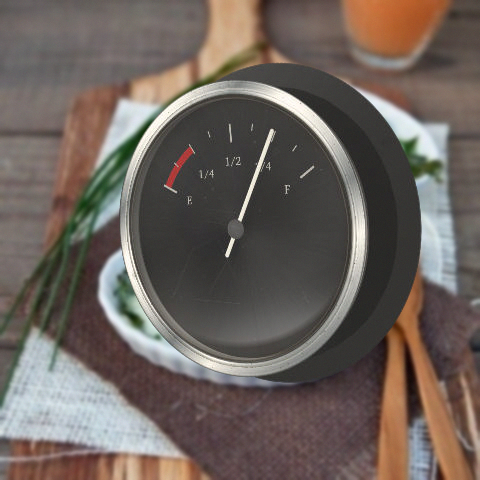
value=0.75
